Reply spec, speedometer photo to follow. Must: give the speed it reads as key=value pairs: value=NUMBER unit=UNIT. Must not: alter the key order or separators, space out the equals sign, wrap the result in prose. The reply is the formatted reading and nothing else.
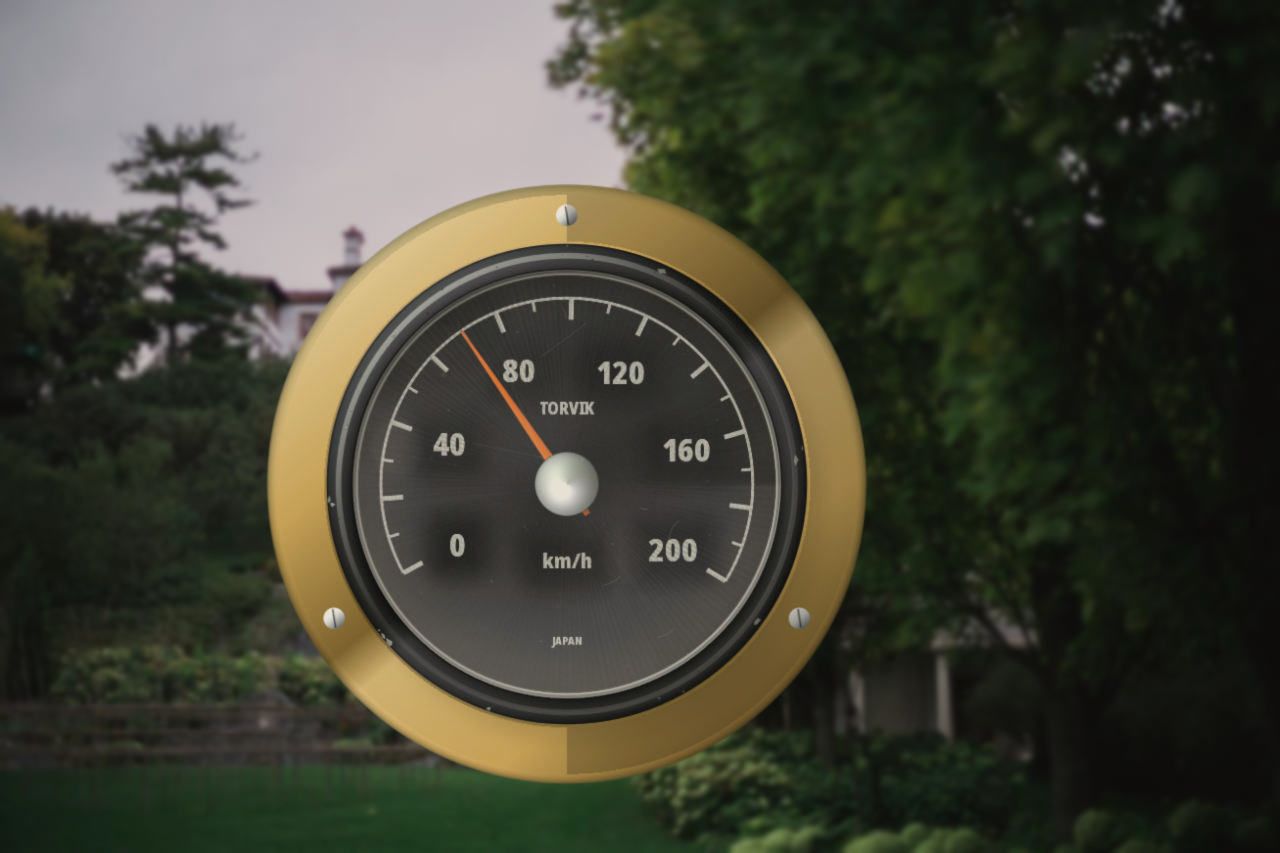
value=70 unit=km/h
